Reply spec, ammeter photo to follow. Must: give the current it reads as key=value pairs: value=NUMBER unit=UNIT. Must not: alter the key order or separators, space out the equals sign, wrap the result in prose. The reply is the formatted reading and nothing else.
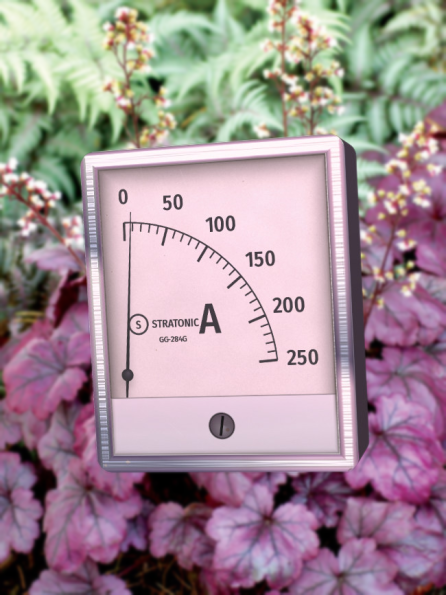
value=10 unit=A
